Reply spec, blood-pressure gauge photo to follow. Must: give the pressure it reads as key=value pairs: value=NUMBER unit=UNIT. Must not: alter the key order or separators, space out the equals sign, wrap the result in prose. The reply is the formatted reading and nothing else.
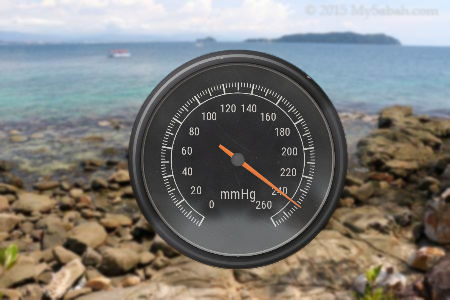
value=240 unit=mmHg
